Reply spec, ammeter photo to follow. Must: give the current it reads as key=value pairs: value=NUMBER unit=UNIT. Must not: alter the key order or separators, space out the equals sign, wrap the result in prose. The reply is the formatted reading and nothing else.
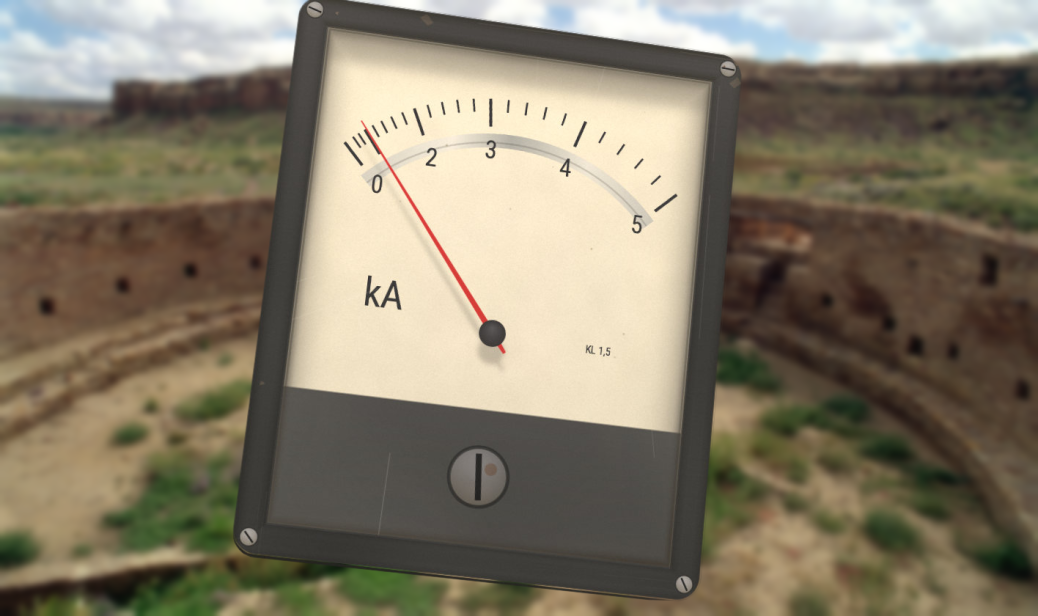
value=1 unit=kA
